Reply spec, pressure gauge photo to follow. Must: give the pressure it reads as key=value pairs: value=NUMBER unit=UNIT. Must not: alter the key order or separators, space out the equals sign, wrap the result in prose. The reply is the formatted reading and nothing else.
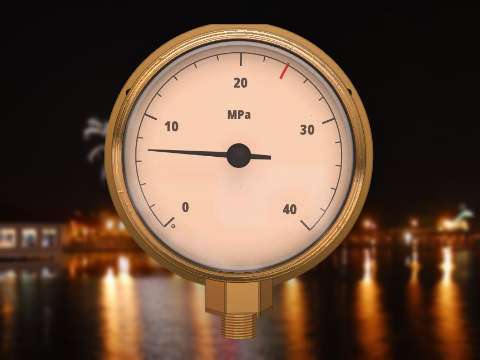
value=7 unit=MPa
